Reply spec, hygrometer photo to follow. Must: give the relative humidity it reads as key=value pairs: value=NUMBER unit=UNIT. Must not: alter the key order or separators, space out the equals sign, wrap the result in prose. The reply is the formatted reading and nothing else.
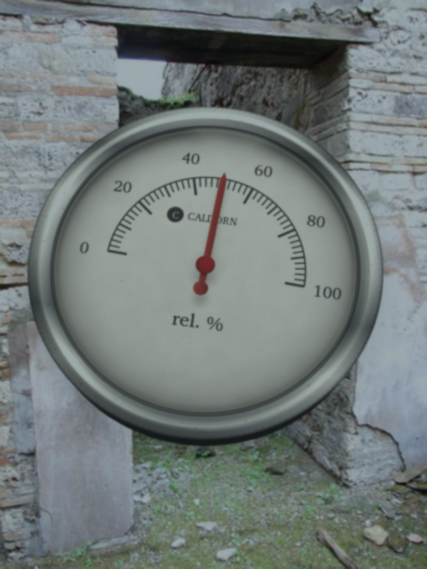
value=50 unit=%
